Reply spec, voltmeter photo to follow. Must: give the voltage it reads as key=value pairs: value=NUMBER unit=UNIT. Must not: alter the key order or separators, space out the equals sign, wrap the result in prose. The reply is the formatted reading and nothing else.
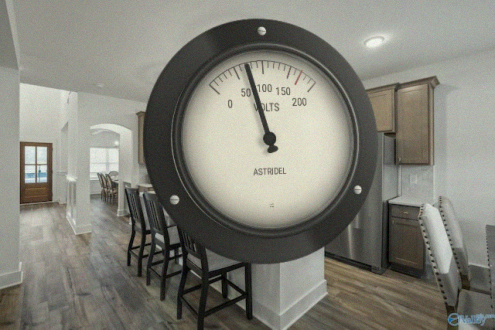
value=70 unit=V
